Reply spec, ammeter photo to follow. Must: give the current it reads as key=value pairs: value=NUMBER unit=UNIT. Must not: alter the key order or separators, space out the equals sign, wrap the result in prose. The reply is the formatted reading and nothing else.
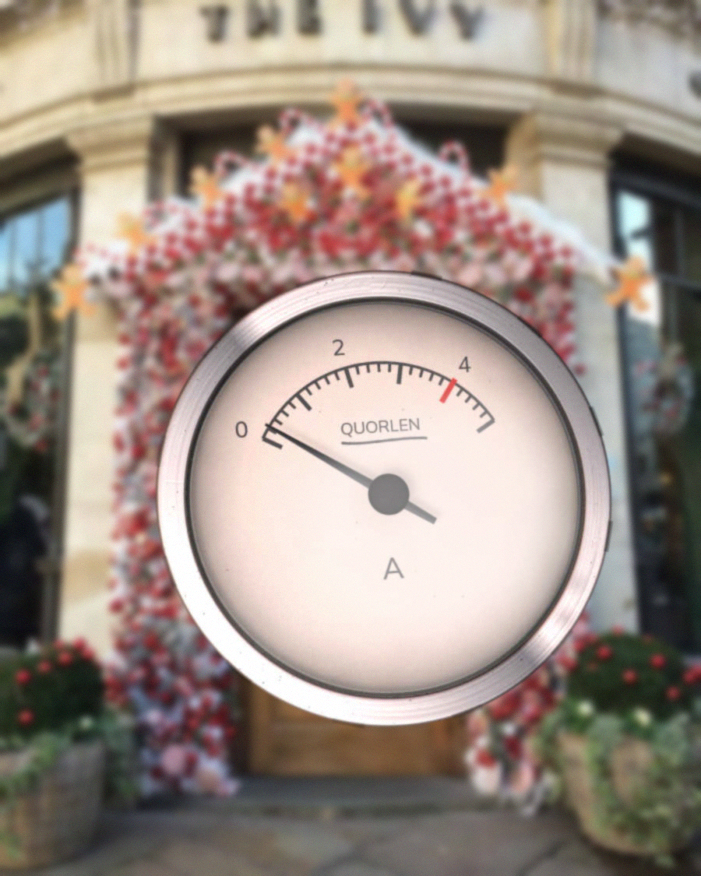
value=0.2 unit=A
